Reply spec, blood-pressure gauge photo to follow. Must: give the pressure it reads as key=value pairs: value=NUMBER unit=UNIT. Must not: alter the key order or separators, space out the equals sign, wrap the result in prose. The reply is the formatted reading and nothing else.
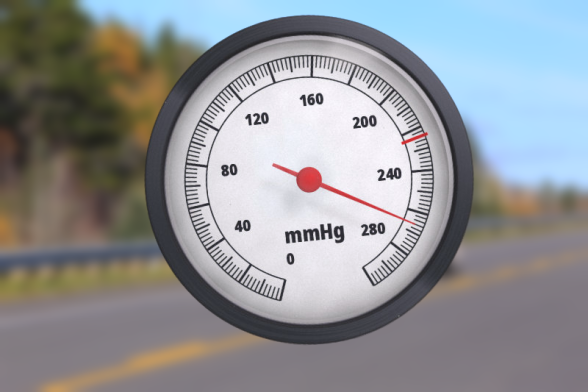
value=266 unit=mmHg
